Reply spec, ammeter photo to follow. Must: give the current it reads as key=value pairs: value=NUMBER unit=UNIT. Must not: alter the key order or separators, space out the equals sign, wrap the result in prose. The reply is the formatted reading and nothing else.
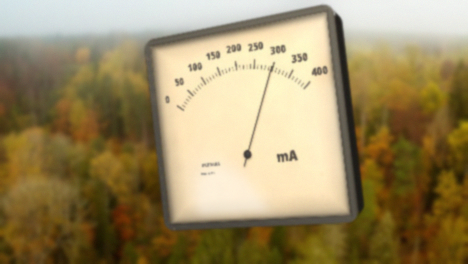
value=300 unit=mA
